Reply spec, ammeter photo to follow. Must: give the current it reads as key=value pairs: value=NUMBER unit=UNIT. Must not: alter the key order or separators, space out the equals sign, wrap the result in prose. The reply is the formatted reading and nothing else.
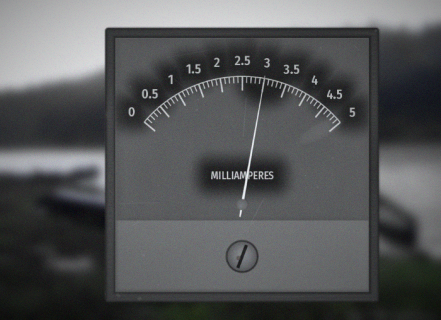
value=3 unit=mA
